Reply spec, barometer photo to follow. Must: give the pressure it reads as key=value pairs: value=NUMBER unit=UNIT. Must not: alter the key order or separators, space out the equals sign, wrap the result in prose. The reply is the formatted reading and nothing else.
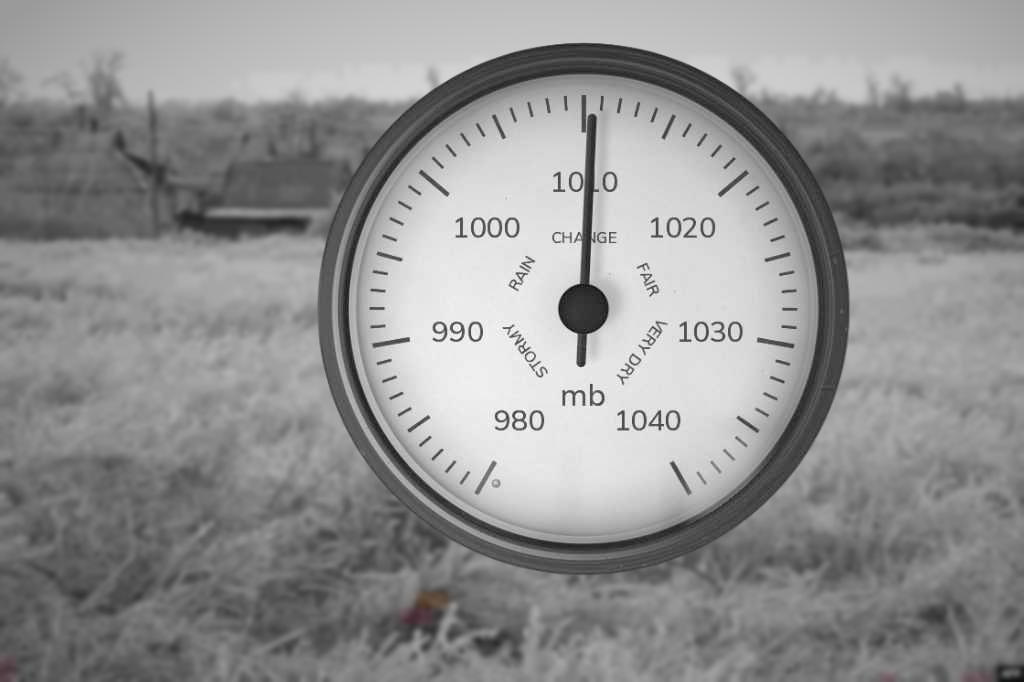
value=1010.5 unit=mbar
